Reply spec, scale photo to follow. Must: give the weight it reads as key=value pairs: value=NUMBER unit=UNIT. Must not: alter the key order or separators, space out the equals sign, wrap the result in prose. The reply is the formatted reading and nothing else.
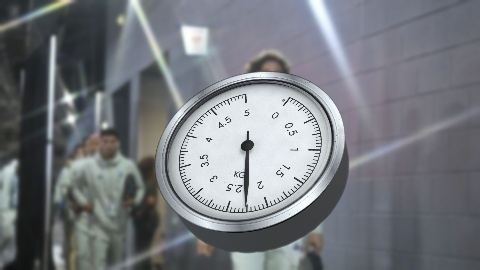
value=2.25 unit=kg
